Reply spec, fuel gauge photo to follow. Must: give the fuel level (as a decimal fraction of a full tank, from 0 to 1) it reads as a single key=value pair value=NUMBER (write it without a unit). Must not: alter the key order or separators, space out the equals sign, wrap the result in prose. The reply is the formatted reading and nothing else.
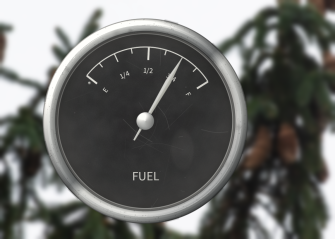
value=0.75
